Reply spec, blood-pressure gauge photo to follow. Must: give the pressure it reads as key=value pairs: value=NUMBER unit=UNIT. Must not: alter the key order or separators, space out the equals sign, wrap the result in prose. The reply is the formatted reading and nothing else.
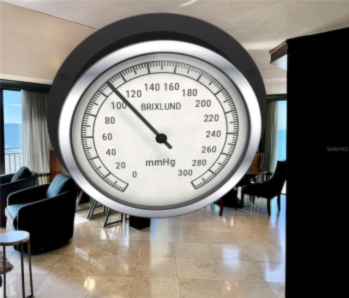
value=110 unit=mmHg
